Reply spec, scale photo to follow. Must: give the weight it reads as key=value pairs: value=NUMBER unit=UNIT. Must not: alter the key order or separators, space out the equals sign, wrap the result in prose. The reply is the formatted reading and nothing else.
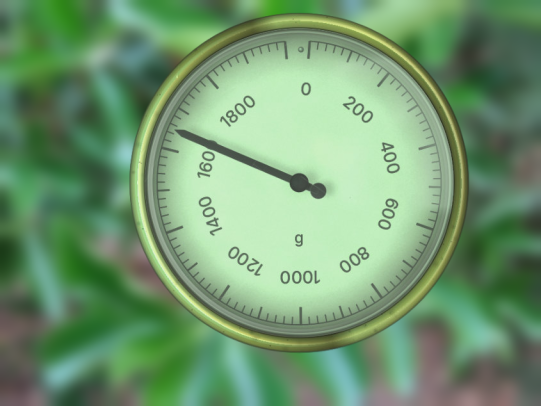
value=1650 unit=g
